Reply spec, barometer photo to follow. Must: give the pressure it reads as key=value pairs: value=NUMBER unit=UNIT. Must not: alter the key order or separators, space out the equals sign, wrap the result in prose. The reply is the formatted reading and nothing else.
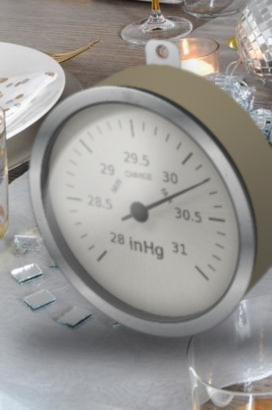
value=30.2 unit=inHg
